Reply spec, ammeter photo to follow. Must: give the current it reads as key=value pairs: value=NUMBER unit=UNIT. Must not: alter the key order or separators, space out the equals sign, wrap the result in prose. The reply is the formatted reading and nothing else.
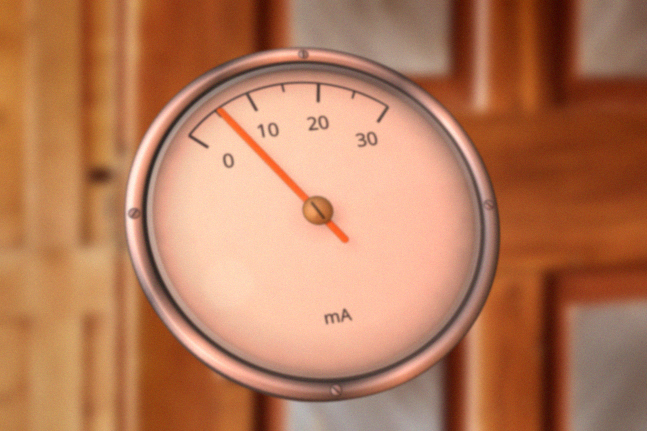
value=5 unit=mA
